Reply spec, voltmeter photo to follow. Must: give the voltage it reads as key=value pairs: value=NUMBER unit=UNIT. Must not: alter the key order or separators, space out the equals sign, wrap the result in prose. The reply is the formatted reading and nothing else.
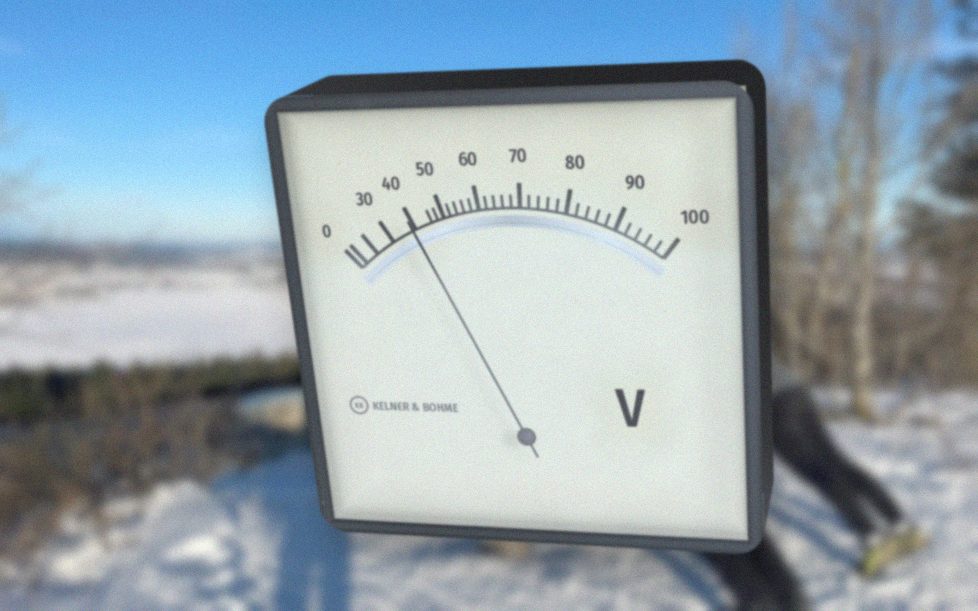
value=40 unit=V
